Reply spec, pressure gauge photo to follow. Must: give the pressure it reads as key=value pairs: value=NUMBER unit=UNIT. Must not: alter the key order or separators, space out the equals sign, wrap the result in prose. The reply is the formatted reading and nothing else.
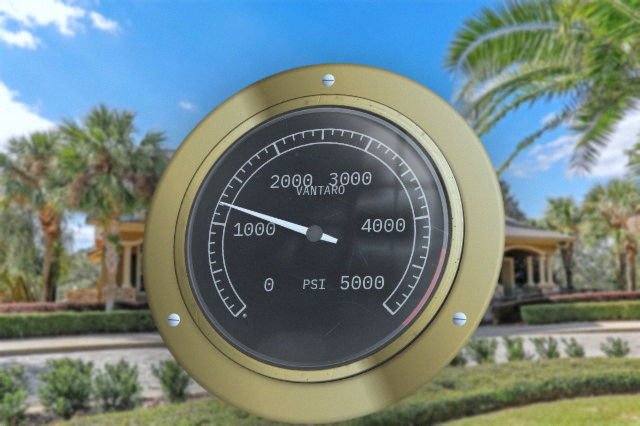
value=1200 unit=psi
